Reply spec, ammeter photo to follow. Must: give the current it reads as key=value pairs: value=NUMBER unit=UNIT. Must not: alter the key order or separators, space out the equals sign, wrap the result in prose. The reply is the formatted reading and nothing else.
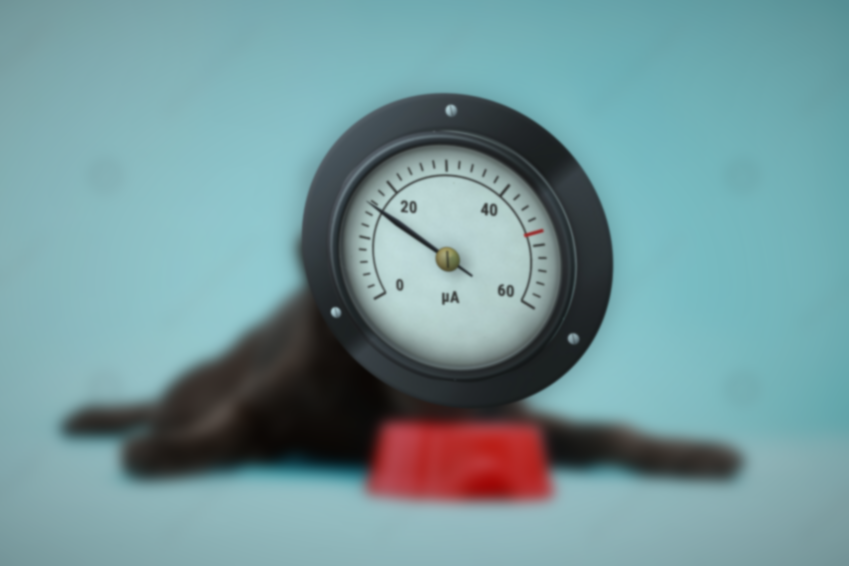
value=16 unit=µA
